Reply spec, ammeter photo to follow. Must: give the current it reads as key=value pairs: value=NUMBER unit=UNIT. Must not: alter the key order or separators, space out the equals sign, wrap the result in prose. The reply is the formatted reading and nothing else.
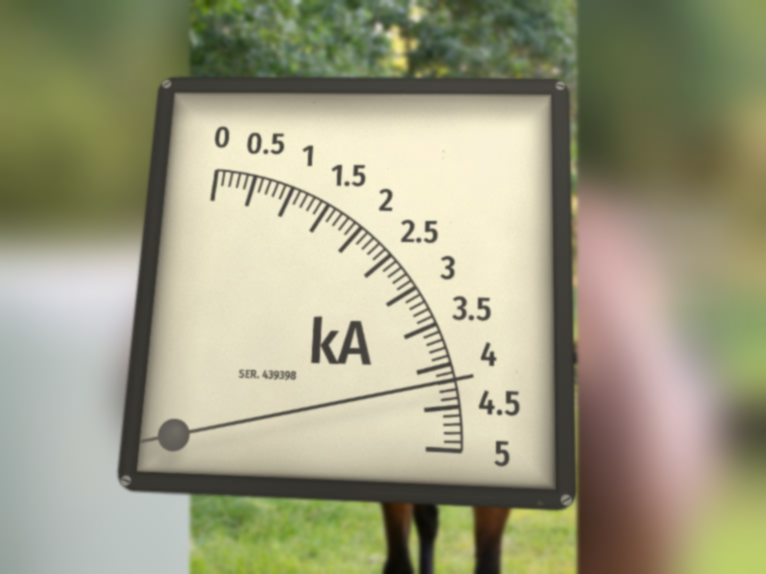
value=4.2 unit=kA
